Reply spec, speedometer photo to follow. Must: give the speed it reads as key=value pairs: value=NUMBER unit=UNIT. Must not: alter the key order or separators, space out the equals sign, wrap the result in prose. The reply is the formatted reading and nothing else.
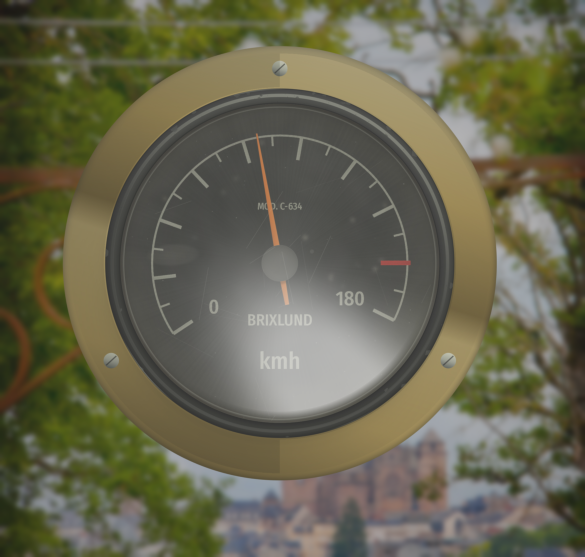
value=85 unit=km/h
